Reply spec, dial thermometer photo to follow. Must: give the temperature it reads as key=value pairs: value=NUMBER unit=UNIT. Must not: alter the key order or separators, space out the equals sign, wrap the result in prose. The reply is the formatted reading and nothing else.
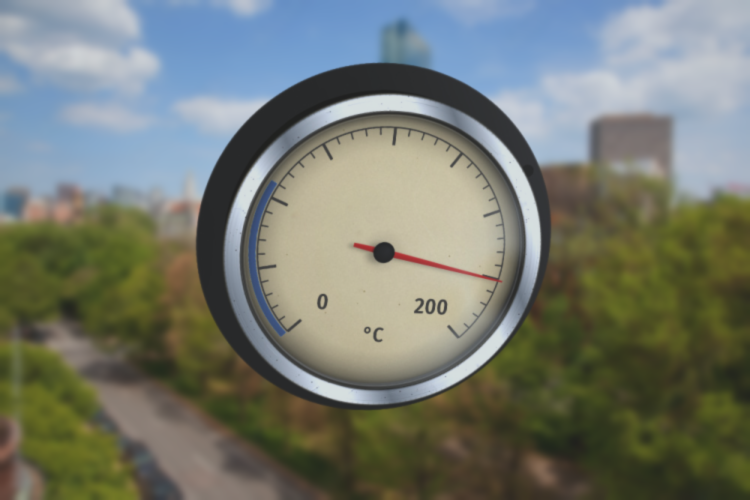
value=175 unit=°C
